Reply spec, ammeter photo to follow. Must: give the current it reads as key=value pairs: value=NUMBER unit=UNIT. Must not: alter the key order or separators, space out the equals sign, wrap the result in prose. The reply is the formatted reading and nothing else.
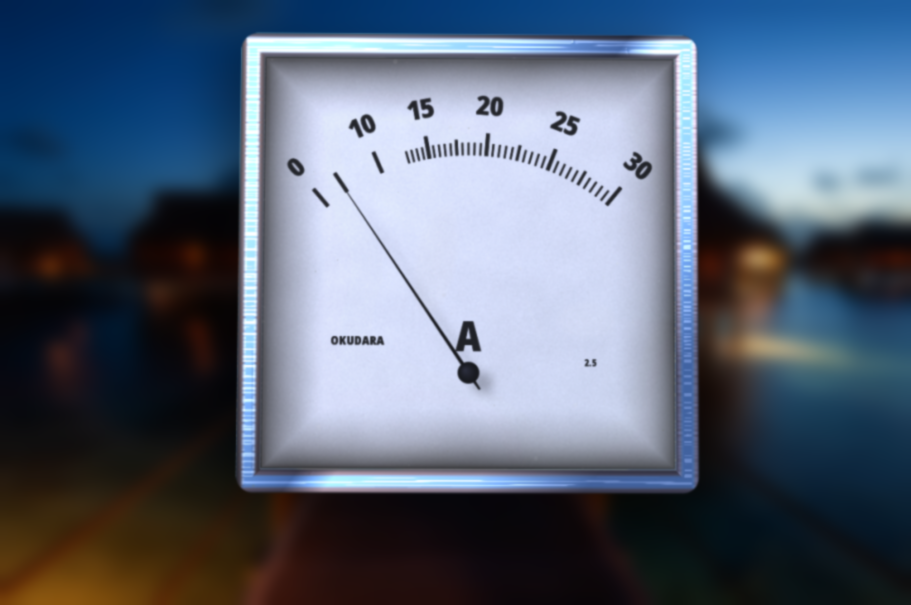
value=5 unit=A
